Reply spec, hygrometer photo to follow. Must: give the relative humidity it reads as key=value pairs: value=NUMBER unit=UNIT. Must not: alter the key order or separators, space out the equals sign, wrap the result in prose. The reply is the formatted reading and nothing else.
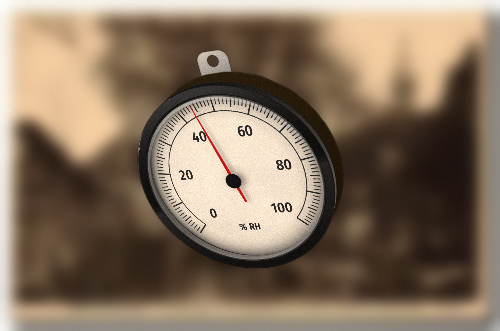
value=45 unit=%
